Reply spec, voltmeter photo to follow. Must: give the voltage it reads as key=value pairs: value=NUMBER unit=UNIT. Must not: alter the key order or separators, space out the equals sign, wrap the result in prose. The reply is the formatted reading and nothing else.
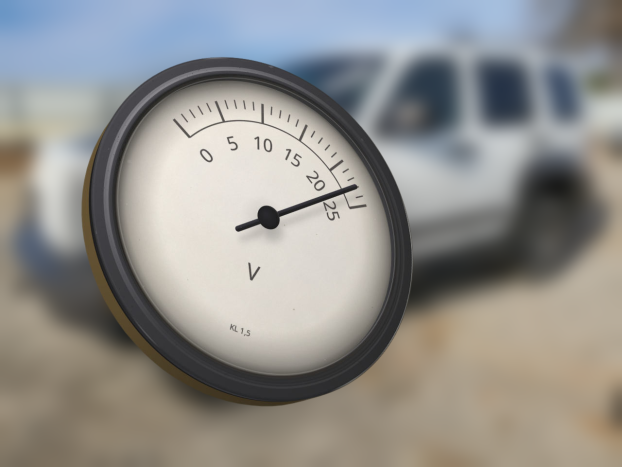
value=23 unit=V
